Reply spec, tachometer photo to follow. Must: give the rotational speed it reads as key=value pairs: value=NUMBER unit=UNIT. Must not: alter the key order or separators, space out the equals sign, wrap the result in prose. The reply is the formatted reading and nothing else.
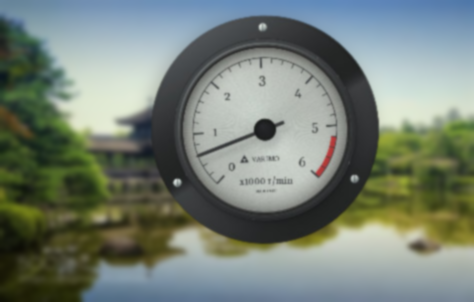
value=600 unit=rpm
